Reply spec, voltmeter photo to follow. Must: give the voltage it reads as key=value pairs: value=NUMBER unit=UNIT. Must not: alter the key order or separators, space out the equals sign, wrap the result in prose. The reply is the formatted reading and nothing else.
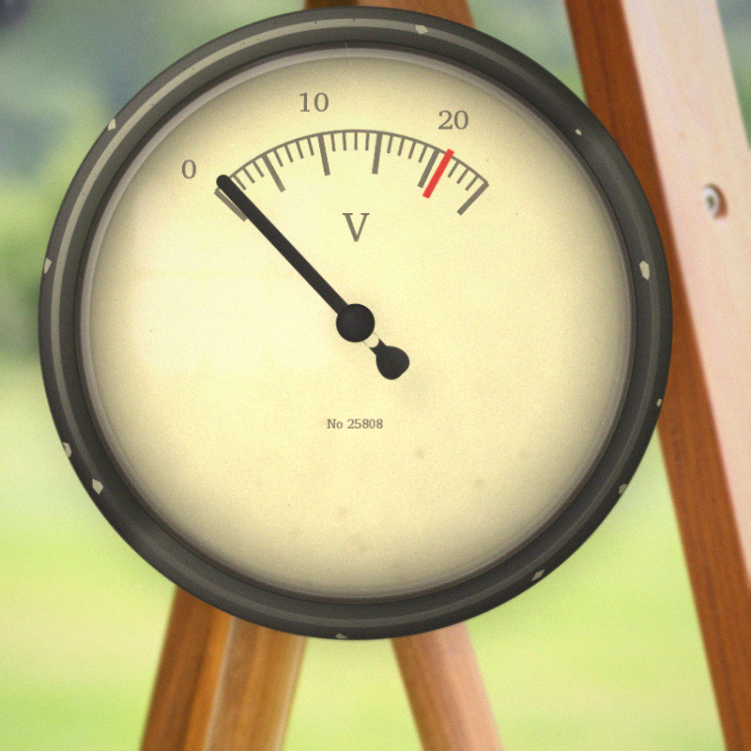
value=1 unit=V
